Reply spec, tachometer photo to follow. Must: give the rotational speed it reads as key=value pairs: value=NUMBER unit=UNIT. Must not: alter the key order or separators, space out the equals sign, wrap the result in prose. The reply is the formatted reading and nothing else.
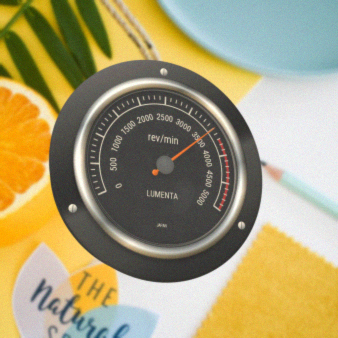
value=3500 unit=rpm
